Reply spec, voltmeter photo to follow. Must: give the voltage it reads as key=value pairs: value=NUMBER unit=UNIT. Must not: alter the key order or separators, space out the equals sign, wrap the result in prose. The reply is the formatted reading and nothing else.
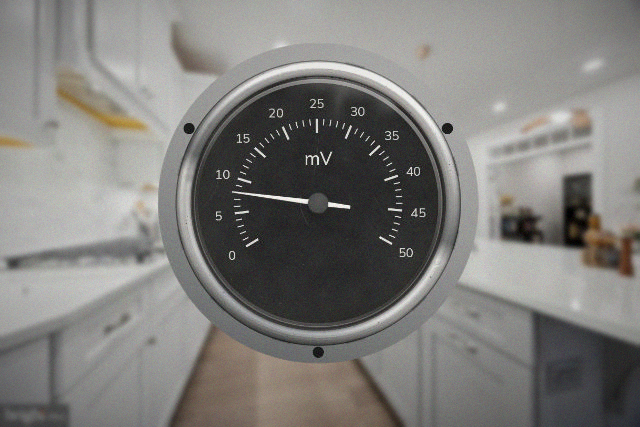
value=8 unit=mV
